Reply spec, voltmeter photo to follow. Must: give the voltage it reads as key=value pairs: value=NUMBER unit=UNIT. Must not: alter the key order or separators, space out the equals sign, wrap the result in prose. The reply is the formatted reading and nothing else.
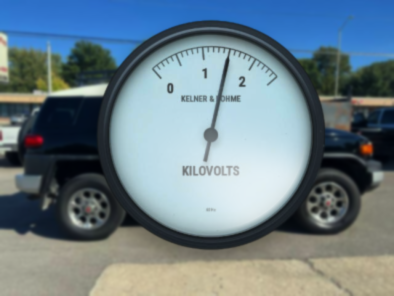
value=1.5 unit=kV
